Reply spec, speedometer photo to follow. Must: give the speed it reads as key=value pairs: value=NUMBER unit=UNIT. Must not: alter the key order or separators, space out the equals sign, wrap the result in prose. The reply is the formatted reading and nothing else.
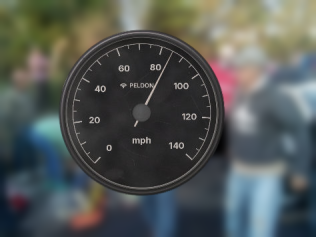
value=85 unit=mph
